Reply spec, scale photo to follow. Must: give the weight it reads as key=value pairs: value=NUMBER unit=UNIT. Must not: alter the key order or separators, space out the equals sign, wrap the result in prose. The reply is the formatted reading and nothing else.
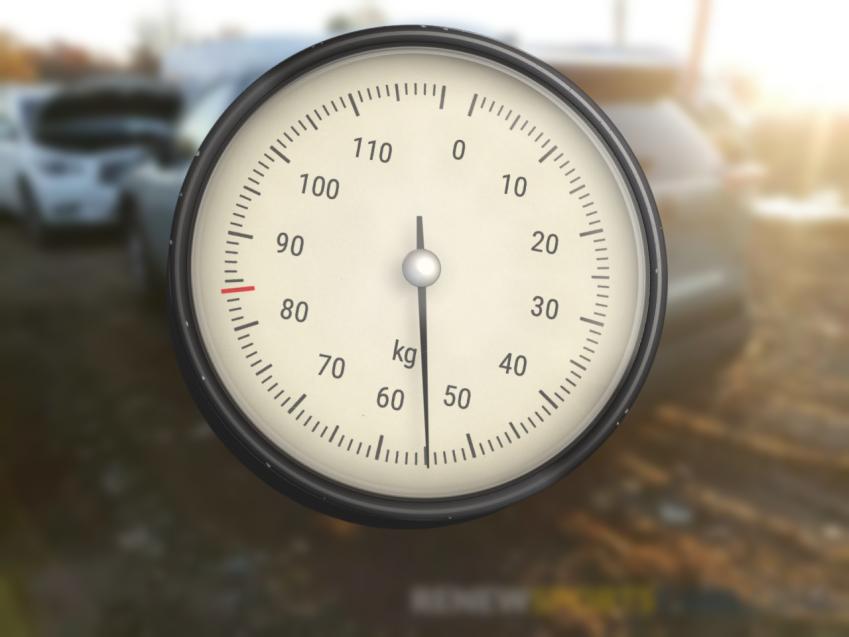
value=55 unit=kg
